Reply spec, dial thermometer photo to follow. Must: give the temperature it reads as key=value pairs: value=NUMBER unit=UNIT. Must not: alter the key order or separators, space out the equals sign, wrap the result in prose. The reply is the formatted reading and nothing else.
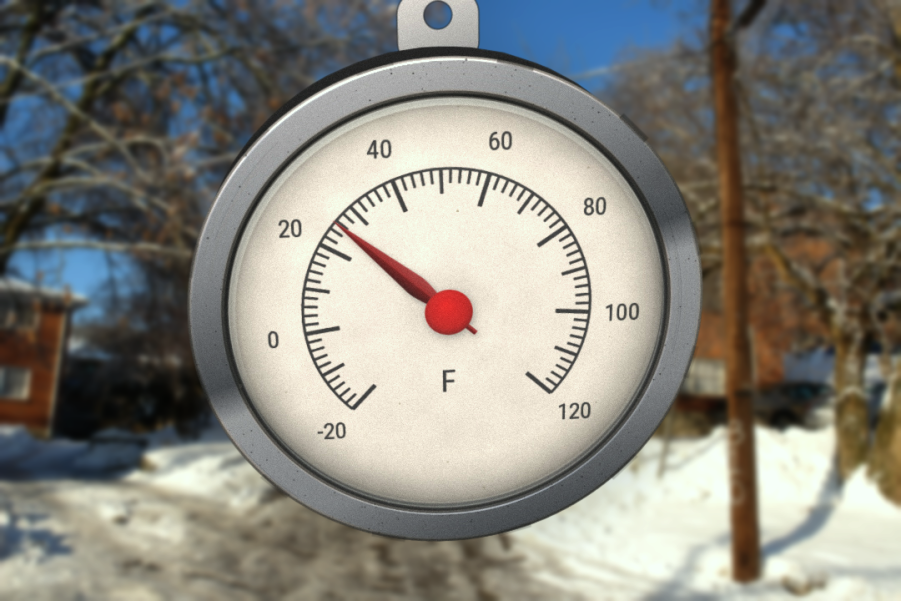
value=26 unit=°F
